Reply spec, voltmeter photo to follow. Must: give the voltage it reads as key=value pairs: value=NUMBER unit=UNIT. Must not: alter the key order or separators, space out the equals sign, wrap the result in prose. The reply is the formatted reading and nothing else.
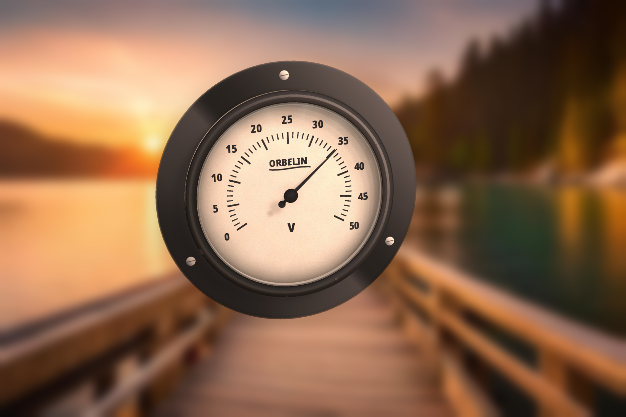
value=35 unit=V
